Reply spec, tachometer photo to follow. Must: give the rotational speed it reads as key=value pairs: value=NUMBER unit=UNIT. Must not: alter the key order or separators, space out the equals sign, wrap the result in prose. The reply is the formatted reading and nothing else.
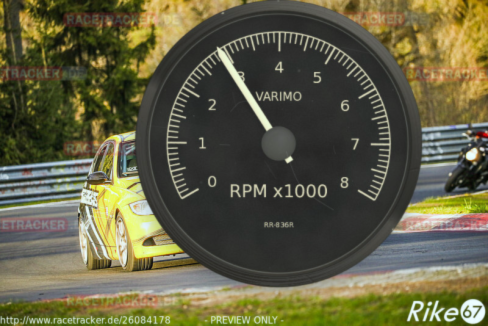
value=2900 unit=rpm
